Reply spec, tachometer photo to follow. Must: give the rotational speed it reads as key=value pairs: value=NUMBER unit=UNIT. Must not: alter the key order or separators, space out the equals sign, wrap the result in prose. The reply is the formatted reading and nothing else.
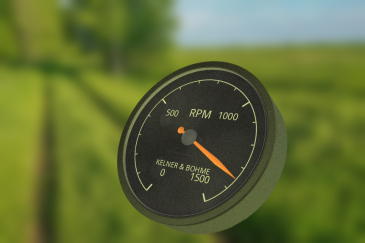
value=1350 unit=rpm
